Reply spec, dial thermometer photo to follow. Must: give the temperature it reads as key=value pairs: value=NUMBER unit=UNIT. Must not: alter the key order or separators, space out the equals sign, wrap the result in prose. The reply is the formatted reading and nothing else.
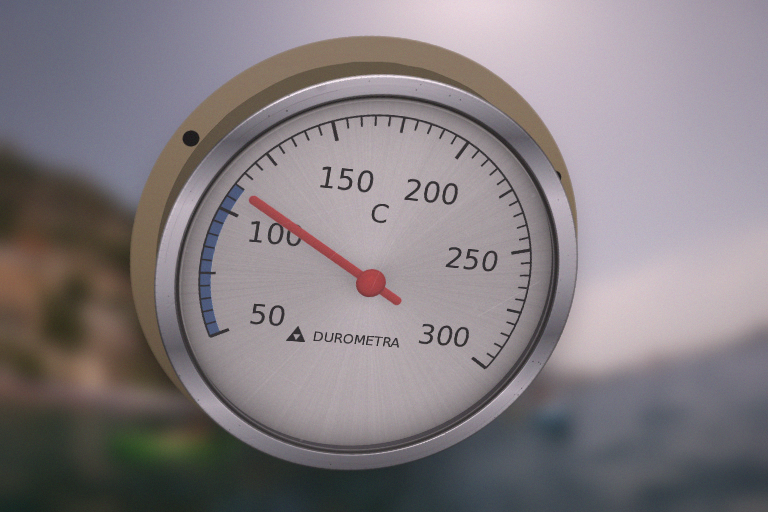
value=110 unit=°C
